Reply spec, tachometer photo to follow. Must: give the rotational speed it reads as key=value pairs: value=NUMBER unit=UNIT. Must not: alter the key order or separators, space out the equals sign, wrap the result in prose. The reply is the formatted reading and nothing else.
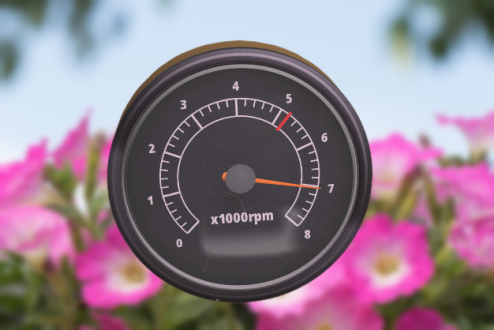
value=7000 unit=rpm
